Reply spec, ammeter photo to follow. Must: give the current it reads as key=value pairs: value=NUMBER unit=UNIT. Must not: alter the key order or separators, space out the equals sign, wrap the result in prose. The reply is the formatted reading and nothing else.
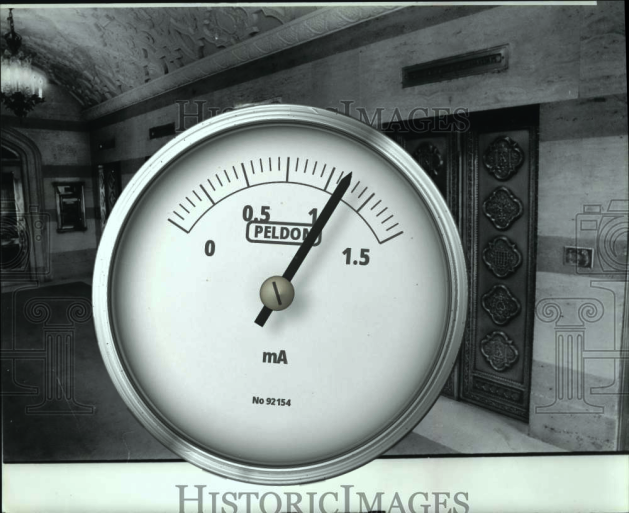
value=1.1 unit=mA
